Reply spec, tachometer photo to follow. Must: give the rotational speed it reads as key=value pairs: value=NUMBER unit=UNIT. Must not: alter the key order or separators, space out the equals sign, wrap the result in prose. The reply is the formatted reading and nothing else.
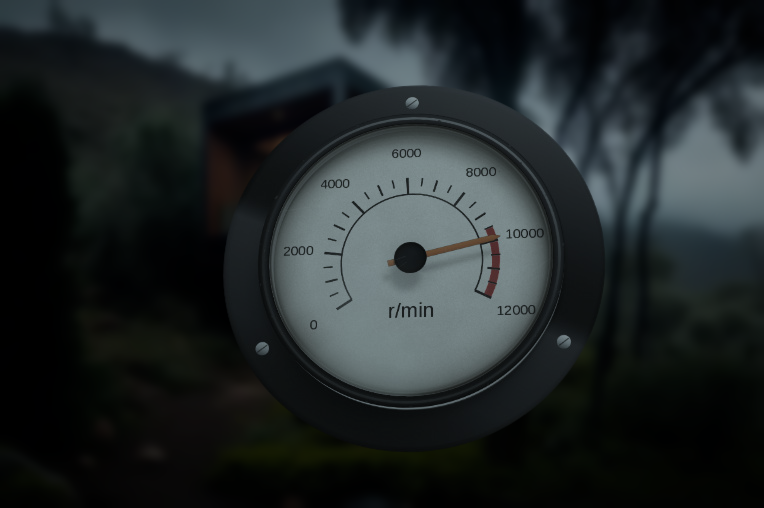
value=10000 unit=rpm
